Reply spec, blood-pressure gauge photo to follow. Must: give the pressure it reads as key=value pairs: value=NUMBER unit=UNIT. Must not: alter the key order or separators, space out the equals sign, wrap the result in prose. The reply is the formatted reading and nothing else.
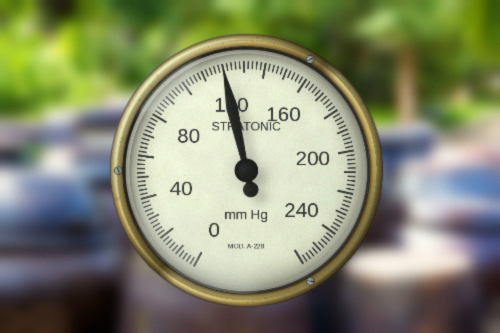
value=120 unit=mmHg
